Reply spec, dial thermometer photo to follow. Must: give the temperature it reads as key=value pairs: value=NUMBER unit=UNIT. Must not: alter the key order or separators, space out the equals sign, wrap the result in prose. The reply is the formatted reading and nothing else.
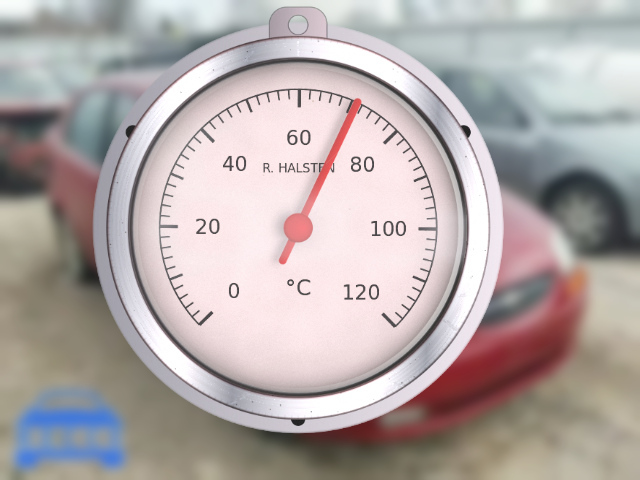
value=71 unit=°C
